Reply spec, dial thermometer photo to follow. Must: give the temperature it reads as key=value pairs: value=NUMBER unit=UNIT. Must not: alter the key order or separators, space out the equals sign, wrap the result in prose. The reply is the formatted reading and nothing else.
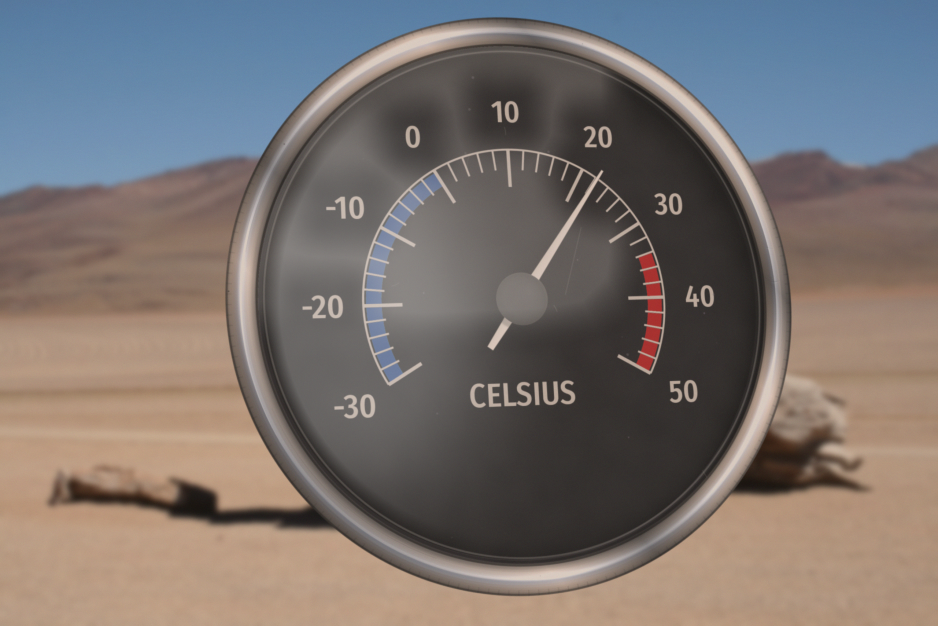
value=22 unit=°C
